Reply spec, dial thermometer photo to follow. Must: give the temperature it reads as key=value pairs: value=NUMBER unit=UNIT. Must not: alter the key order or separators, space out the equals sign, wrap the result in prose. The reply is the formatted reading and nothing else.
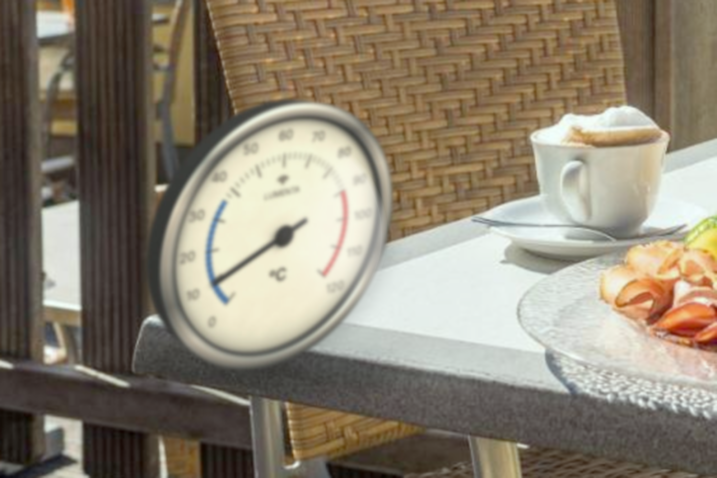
value=10 unit=°C
